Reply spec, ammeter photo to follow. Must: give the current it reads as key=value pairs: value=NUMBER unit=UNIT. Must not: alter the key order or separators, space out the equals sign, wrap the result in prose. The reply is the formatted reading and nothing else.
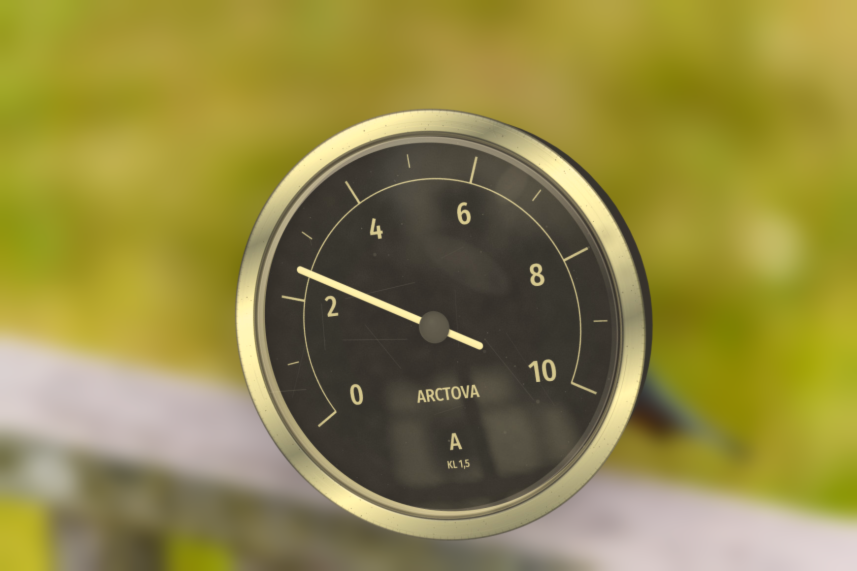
value=2.5 unit=A
